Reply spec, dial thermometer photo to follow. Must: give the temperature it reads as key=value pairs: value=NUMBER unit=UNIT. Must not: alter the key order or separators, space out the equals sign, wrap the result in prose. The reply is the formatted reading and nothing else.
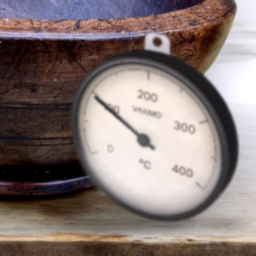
value=100 unit=°C
